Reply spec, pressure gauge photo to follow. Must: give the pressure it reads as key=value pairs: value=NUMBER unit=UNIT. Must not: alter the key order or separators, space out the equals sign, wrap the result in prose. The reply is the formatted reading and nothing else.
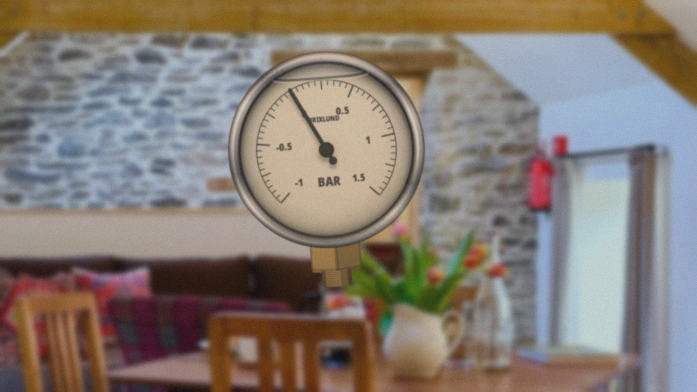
value=0 unit=bar
